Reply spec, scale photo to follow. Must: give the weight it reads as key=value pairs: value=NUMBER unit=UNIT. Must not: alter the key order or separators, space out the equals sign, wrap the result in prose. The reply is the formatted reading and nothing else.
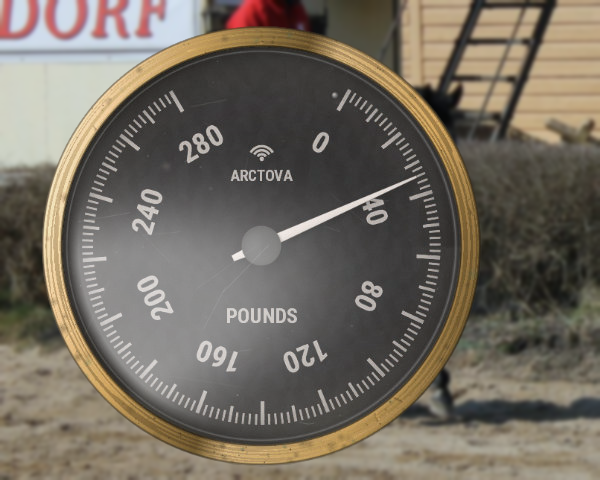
value=34 unit=lb
